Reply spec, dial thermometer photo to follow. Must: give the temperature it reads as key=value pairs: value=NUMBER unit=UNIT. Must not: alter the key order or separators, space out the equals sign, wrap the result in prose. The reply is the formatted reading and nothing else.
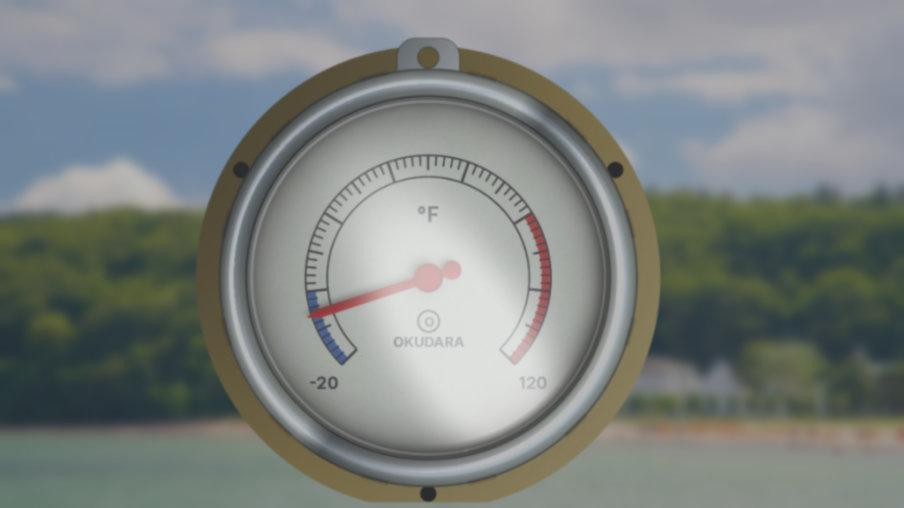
value=-6 unit=°F
